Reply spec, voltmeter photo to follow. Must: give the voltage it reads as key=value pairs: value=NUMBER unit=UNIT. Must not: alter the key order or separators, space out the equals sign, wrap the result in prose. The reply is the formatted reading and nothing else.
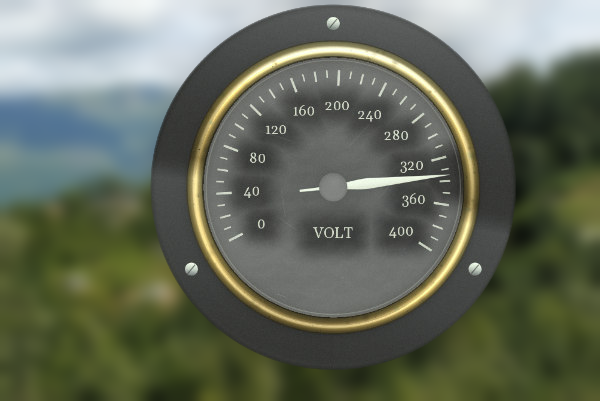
value=335 unit=V
